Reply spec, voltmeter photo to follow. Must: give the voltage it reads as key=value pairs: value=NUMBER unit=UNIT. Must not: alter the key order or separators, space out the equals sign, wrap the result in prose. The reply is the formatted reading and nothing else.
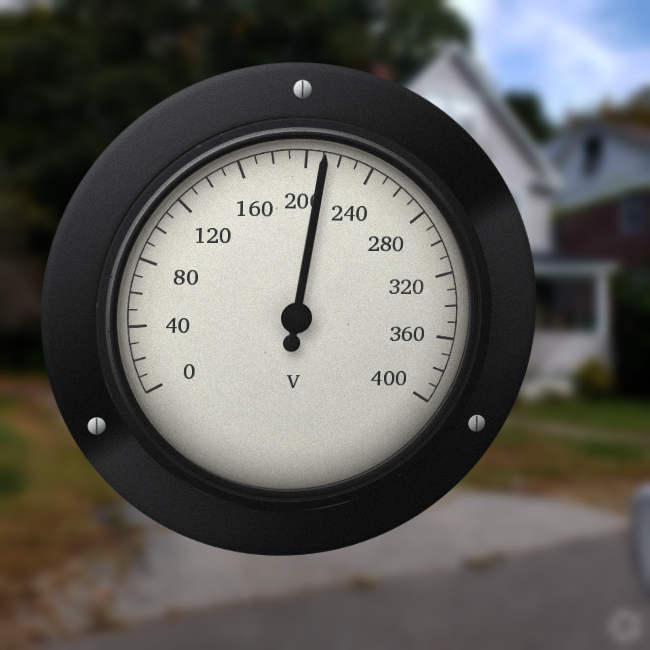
value=210 unit=V
